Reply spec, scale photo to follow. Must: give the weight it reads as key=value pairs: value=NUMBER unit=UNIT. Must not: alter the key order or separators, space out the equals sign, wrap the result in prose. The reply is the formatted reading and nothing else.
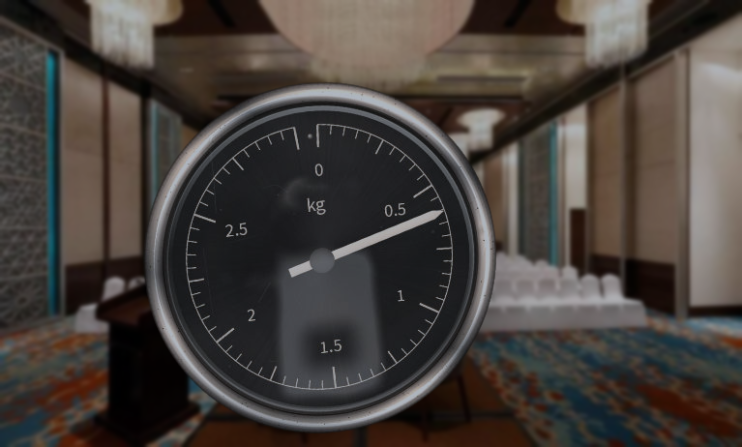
value=0.6 unit=kg
